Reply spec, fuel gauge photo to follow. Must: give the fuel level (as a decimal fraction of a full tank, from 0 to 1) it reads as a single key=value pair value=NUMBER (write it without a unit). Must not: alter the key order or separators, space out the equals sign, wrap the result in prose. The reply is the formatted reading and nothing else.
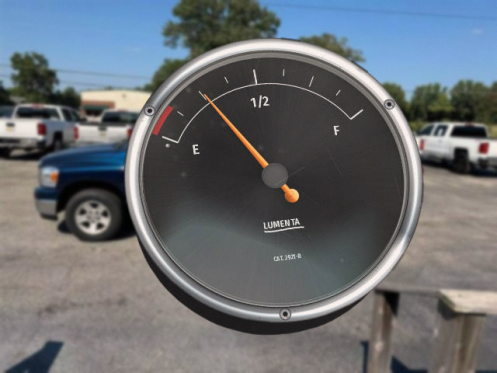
value=0.25
